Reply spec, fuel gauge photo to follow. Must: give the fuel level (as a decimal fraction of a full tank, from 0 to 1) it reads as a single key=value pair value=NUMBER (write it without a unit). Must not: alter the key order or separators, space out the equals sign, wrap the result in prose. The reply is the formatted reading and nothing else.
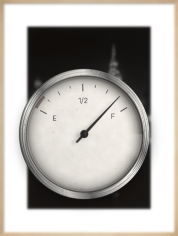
value=0.875
